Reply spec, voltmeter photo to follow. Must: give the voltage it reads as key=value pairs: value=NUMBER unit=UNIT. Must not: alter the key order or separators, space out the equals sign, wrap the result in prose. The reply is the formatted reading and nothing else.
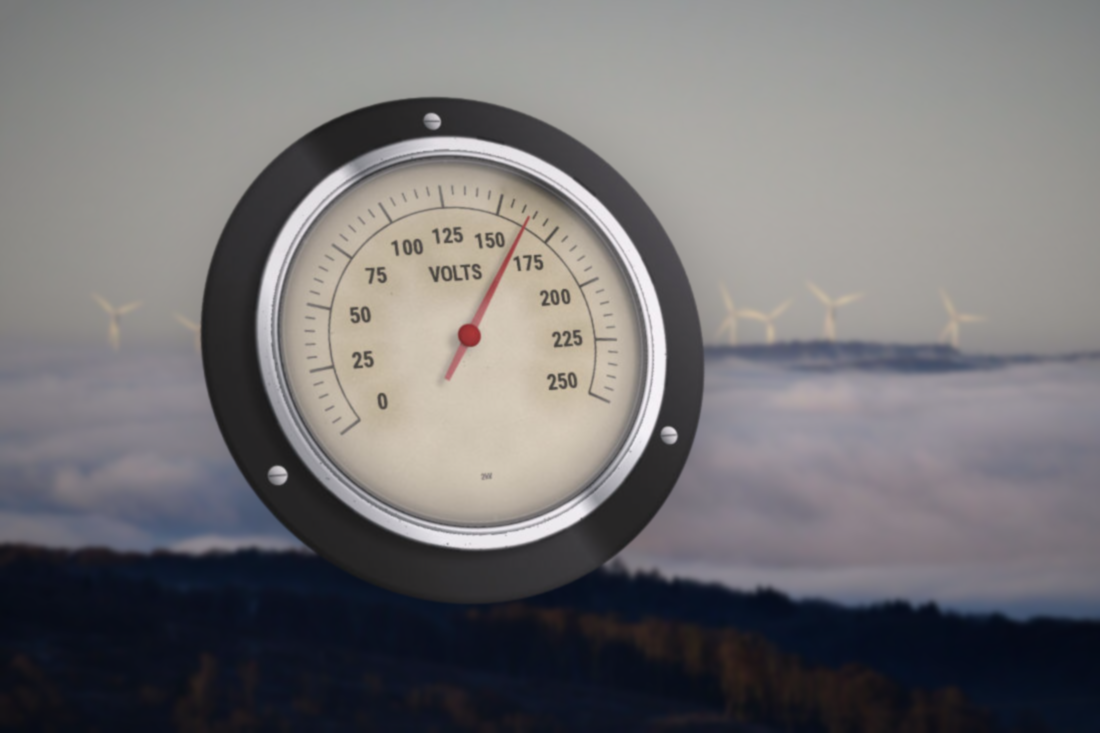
value=162.5 unit=V
